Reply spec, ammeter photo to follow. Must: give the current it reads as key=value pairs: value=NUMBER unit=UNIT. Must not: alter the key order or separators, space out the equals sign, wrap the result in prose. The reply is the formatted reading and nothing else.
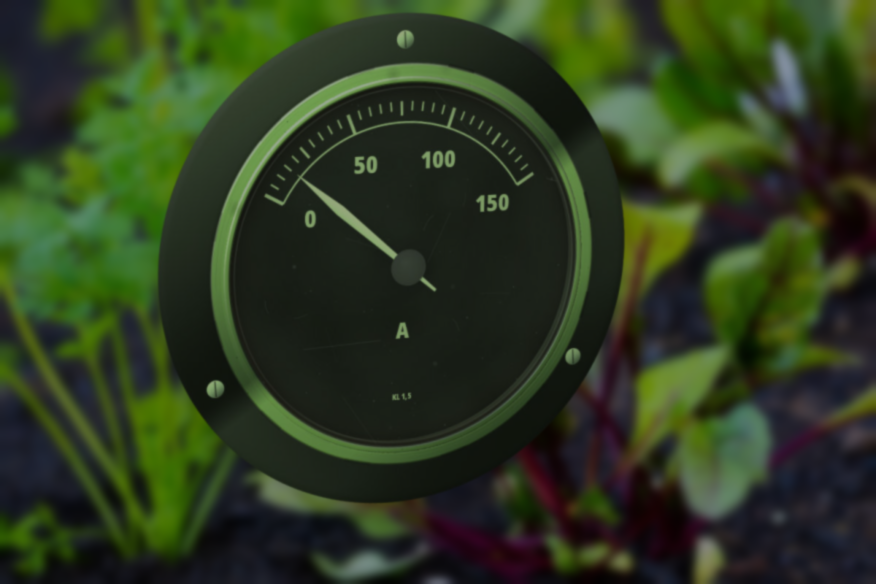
value=15 unit=A
